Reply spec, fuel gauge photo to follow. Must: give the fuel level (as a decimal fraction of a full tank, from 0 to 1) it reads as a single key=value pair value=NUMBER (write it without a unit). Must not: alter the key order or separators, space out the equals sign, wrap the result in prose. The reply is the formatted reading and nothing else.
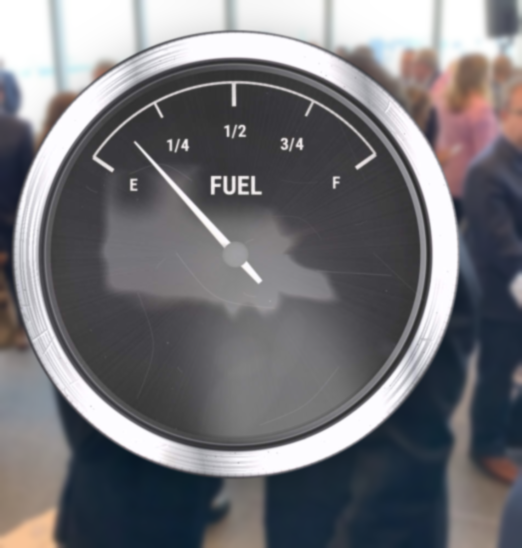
value=0.125
